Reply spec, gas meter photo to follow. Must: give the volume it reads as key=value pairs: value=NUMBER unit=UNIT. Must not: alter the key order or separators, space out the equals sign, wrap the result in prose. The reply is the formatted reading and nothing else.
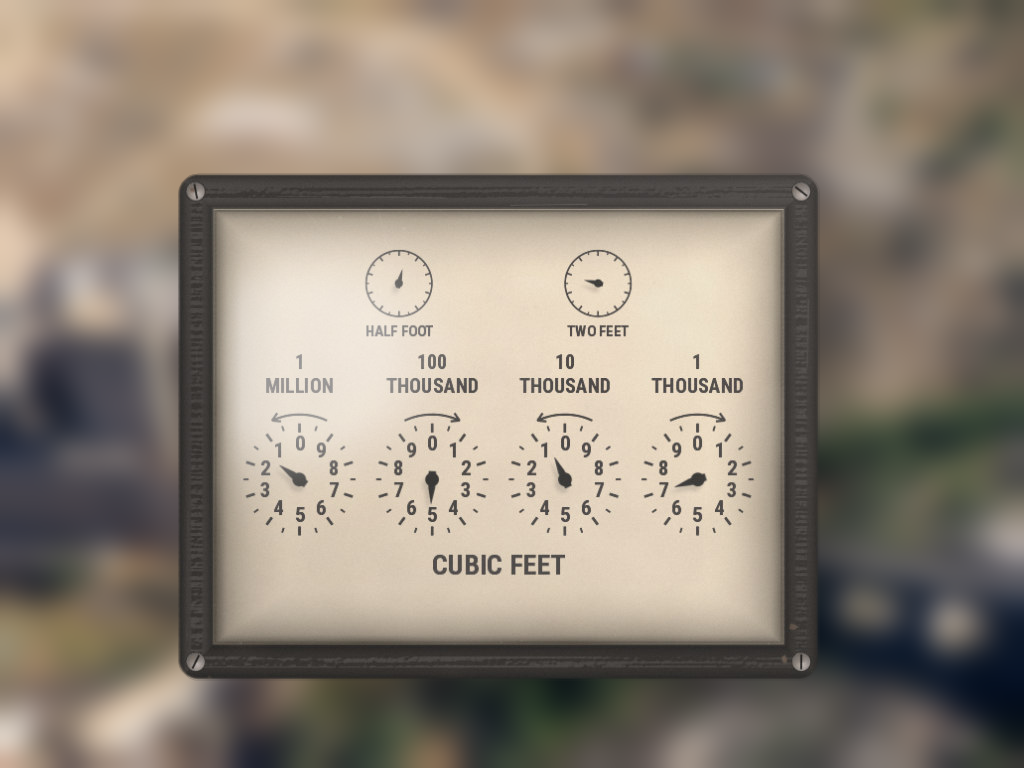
value=150700 unit=ft³
